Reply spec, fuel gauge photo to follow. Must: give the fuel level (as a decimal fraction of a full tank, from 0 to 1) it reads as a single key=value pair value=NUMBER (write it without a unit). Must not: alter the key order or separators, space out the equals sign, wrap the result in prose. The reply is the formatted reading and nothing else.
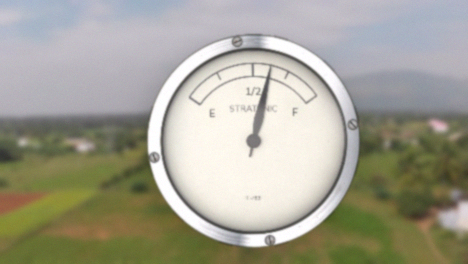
value=0.625
